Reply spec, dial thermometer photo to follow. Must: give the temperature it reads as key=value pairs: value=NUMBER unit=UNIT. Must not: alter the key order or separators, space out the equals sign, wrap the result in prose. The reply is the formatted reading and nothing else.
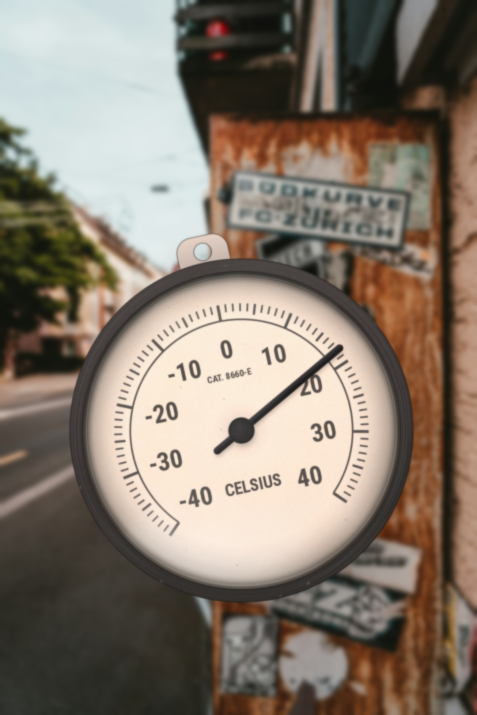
value=18 unit=°C
